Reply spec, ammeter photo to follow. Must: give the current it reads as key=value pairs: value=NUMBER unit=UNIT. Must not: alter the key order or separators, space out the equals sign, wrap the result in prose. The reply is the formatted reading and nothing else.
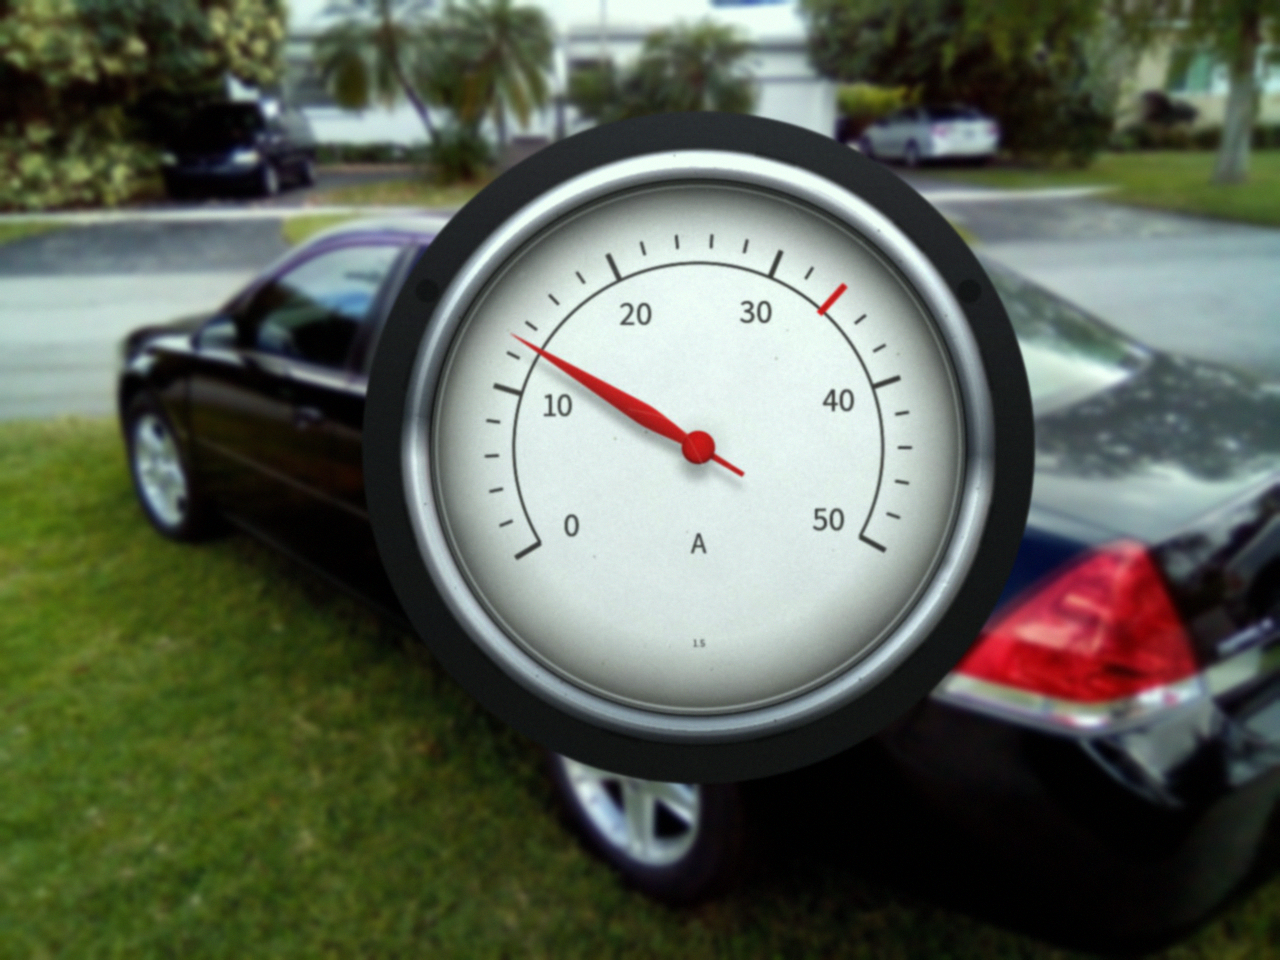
value=13 unit=A
